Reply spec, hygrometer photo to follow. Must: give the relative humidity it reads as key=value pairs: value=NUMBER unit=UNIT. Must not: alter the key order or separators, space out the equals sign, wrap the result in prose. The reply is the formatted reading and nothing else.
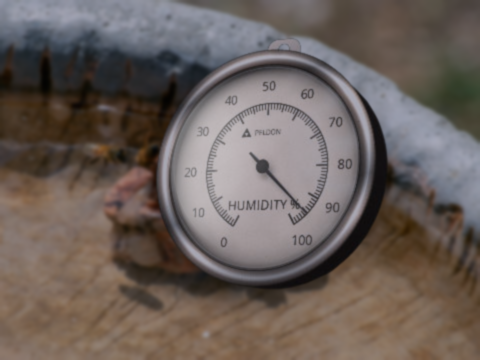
value=95 unit=%
